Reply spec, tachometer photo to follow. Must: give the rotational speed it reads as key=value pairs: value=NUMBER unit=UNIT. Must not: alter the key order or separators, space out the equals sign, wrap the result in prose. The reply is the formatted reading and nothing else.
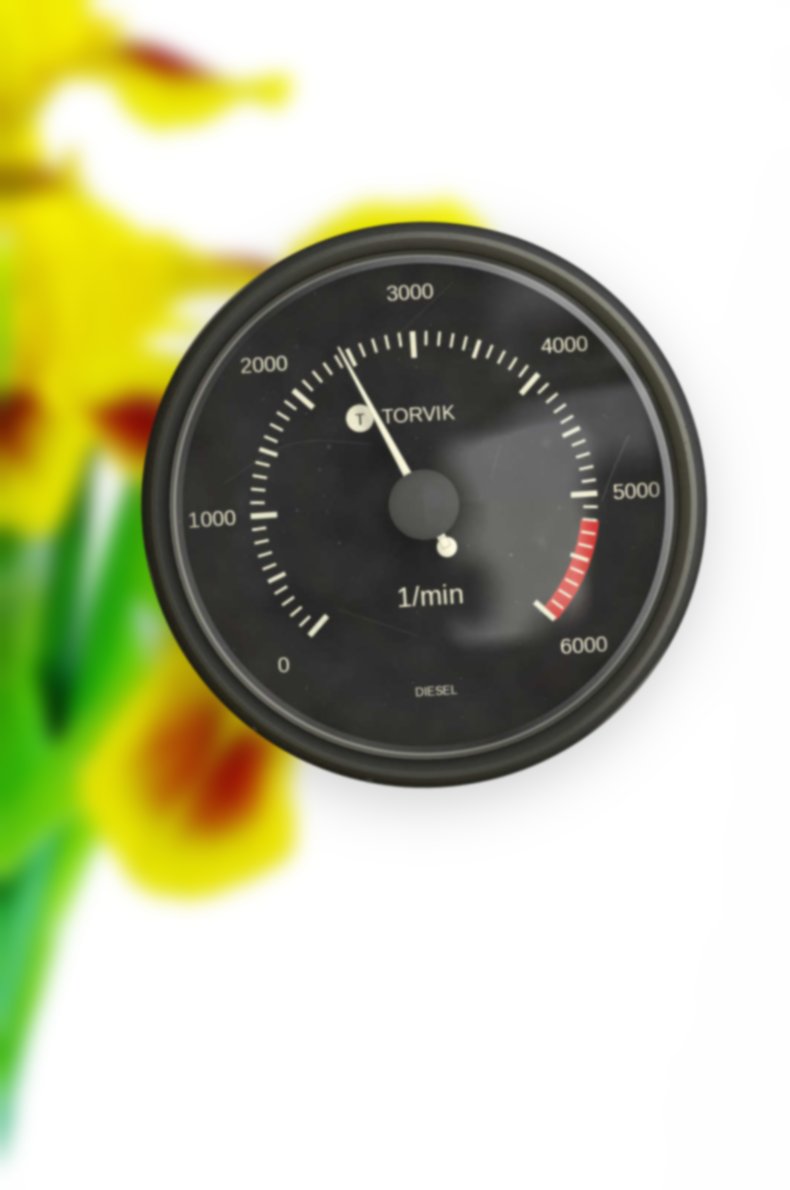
value=2450 unit=rpm
